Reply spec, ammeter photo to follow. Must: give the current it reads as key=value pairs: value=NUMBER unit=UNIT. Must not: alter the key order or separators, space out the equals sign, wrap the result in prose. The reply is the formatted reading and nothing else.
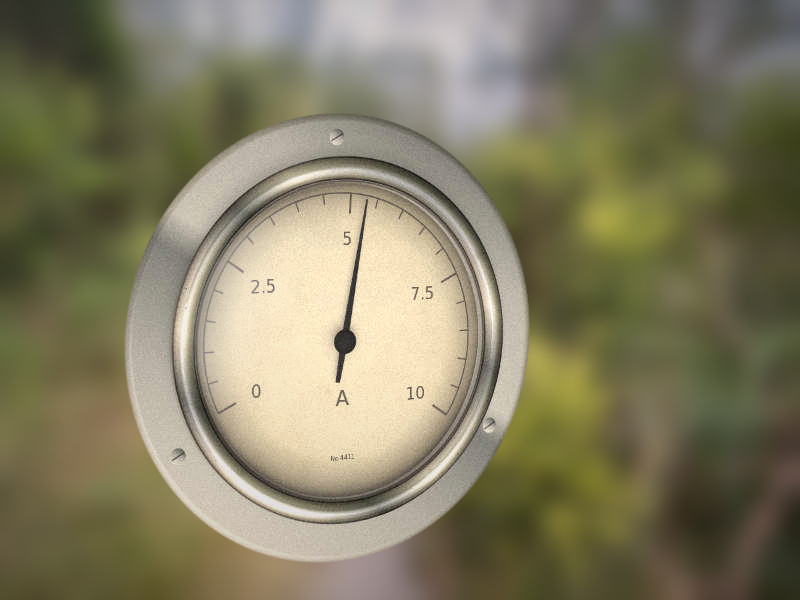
value=5.25 unit=A
